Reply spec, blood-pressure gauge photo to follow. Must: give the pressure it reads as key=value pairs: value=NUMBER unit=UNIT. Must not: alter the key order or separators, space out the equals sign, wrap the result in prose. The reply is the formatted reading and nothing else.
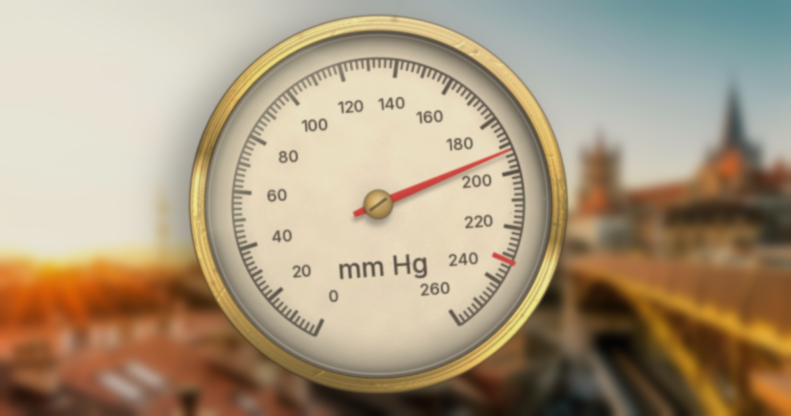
value=192 unit=mmHg
